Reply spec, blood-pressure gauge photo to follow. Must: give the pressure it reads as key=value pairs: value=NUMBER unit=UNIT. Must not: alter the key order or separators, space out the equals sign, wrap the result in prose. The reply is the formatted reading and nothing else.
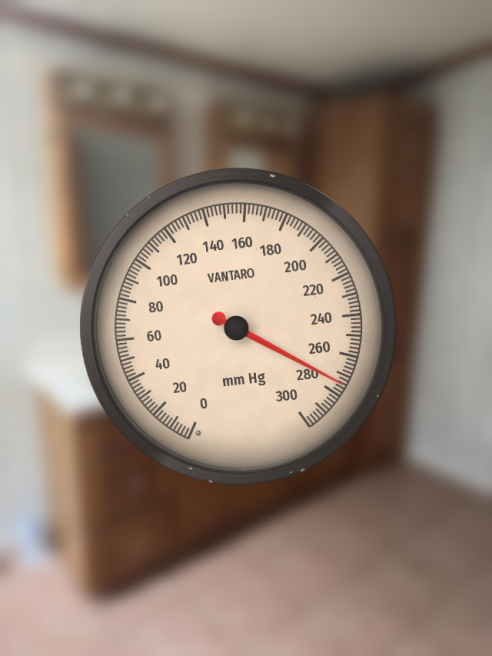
value=274 unit=mmHg
